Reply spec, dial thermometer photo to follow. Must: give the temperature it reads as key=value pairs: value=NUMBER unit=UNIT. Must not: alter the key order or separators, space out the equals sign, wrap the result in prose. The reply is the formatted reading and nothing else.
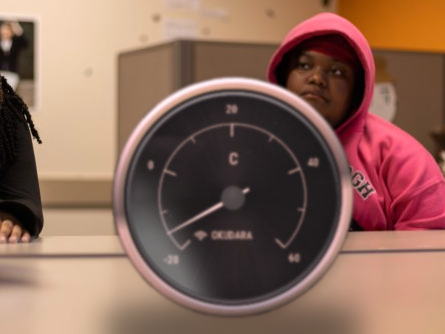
value=-15 unit=°C
